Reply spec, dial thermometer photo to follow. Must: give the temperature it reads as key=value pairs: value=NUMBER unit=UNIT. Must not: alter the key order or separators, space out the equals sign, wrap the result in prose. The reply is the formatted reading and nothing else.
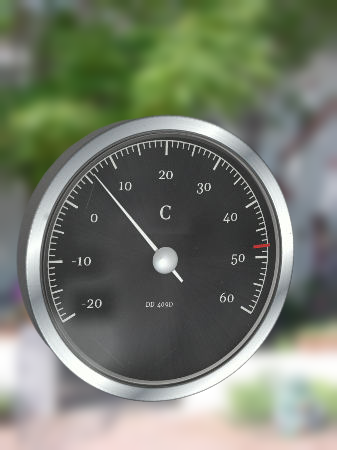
value=6 unit=°C
